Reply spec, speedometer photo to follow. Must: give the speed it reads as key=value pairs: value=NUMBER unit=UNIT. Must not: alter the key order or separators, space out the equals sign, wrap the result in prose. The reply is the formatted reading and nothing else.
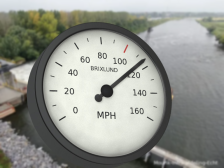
value=115 unit=mph
